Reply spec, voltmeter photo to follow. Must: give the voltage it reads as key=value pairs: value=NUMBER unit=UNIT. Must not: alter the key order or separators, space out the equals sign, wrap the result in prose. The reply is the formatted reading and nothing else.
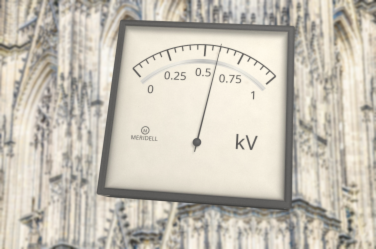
value=0.6 unit=kV
